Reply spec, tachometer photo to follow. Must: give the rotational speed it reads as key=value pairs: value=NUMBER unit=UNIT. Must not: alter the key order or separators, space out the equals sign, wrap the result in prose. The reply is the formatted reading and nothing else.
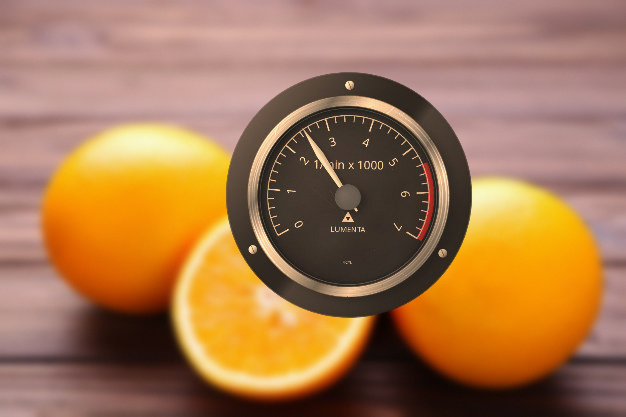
value=2500 unit=rpm
